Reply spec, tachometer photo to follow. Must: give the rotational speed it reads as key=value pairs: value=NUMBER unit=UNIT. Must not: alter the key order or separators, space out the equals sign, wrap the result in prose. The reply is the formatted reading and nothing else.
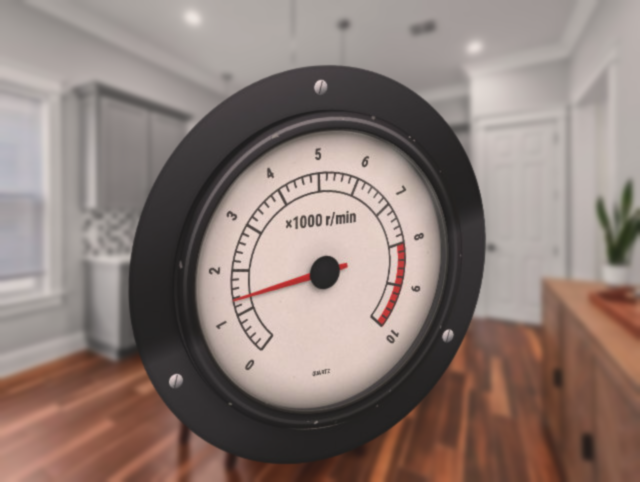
value=1400 unit=rpm
